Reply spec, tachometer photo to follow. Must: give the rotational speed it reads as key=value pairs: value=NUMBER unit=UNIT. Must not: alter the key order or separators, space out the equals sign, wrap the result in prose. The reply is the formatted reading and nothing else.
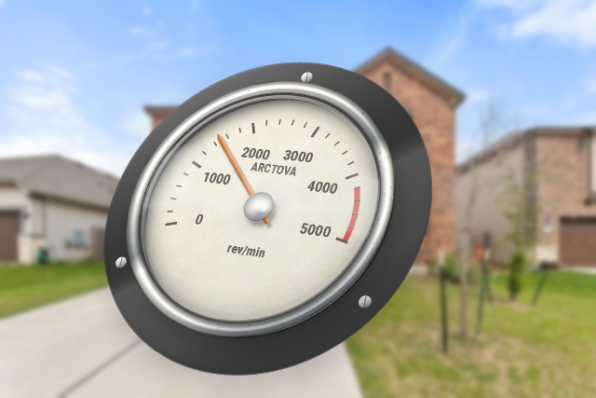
value=1500 unit=rpm
